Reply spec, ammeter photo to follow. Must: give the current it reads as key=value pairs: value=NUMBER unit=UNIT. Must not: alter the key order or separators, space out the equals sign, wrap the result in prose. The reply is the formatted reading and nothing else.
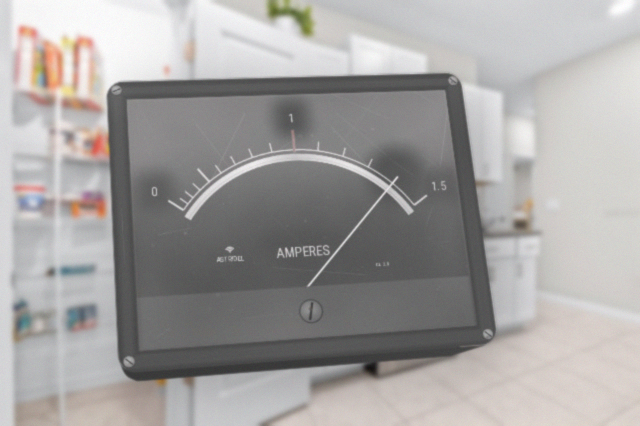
value=1.4 unit=A
